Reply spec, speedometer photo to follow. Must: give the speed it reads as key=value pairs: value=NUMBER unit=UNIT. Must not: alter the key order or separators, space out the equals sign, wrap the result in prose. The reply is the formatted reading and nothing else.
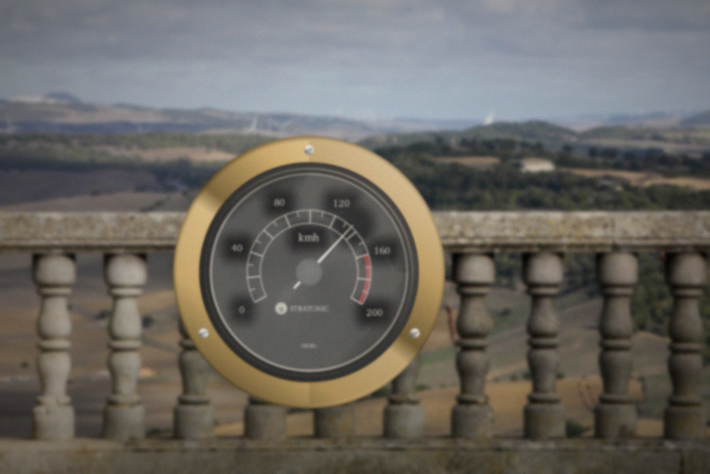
value=135 unit=km/h
